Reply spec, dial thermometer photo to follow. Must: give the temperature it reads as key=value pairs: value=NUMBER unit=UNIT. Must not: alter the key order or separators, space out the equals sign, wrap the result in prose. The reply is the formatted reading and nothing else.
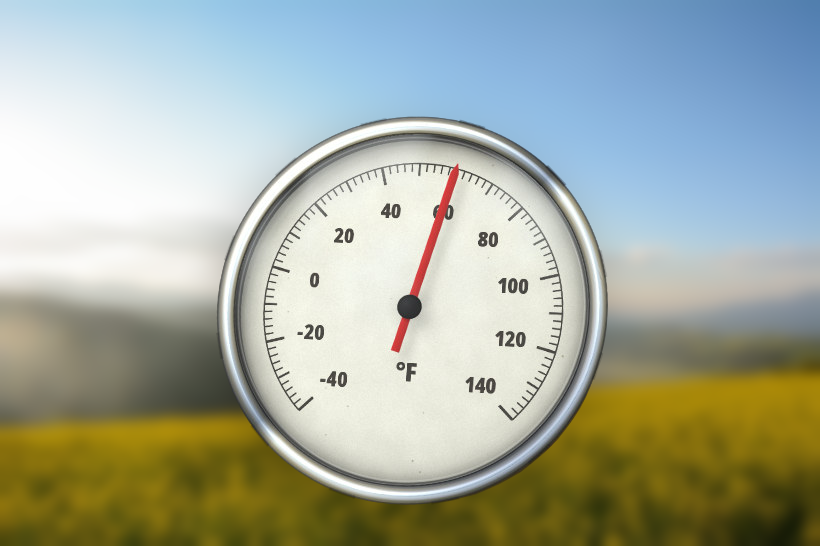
value=60 unit=°F
